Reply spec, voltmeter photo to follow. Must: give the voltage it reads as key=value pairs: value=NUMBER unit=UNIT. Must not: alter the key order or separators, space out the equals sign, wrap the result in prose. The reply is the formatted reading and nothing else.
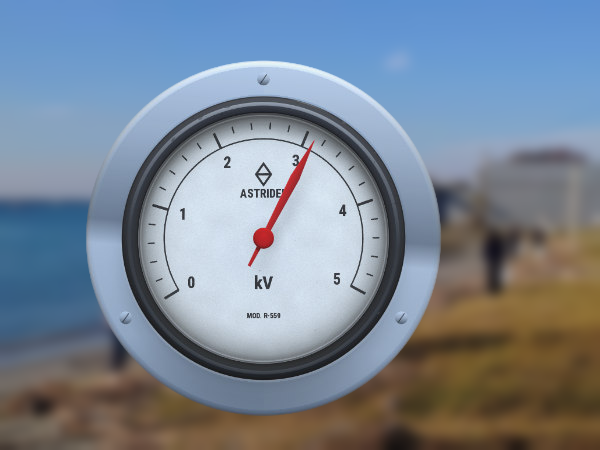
value=3.1 unit=kV
